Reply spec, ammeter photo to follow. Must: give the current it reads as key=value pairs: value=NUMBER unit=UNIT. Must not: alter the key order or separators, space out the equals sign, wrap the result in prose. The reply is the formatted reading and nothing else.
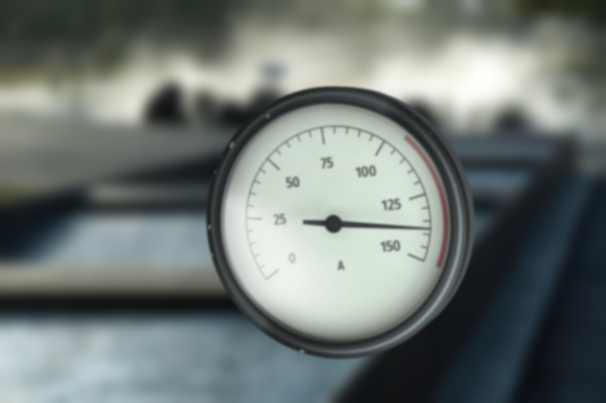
value=137.5 unit=A
